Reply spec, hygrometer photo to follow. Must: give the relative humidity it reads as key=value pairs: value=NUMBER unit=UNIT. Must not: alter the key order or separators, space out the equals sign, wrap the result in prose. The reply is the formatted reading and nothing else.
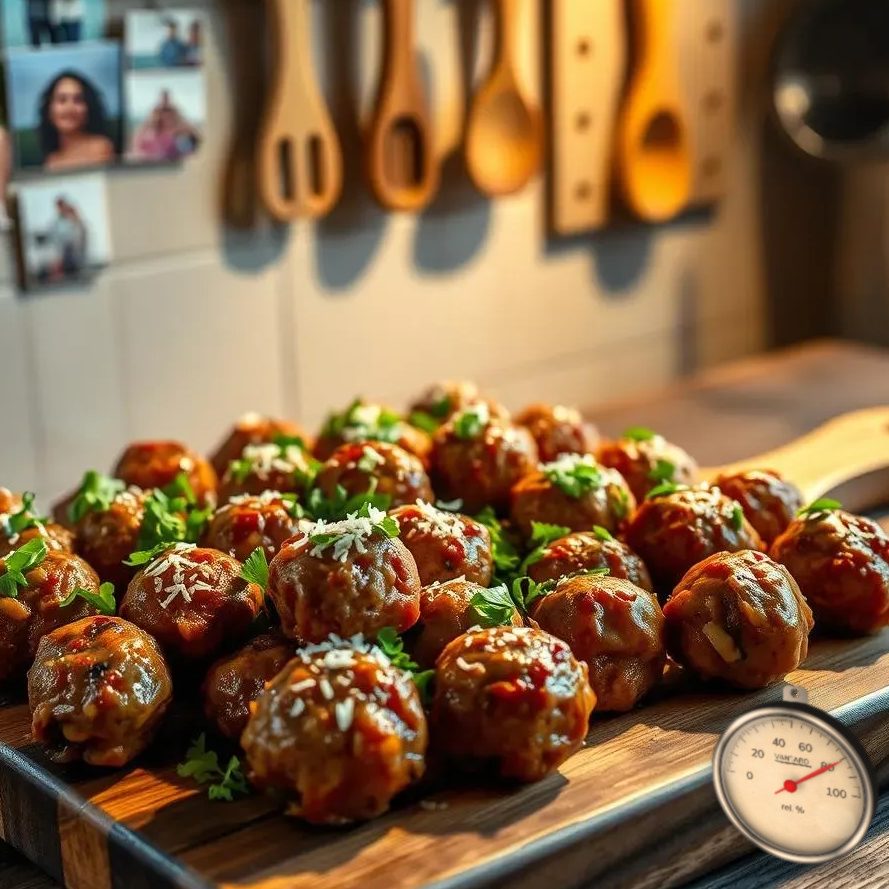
value=80 unit=%
